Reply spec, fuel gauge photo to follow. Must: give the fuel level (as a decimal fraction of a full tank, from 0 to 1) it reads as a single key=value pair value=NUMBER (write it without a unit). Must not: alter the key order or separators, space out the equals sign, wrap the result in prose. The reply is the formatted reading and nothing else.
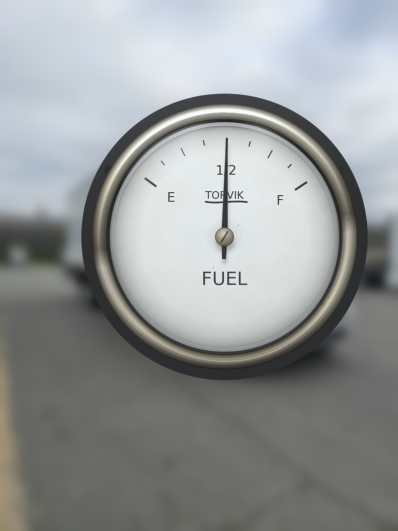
value=0.5
